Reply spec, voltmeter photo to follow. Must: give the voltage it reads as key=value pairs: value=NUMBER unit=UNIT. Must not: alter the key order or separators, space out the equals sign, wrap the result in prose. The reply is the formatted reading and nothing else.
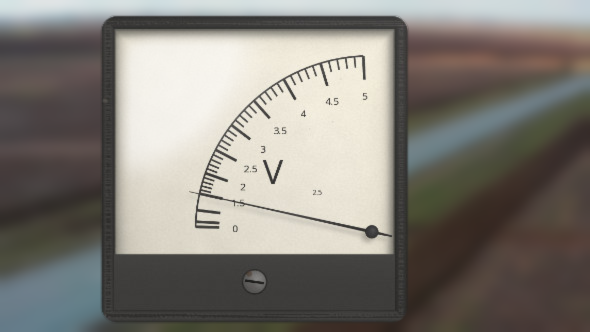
value=1.5 unit=V
